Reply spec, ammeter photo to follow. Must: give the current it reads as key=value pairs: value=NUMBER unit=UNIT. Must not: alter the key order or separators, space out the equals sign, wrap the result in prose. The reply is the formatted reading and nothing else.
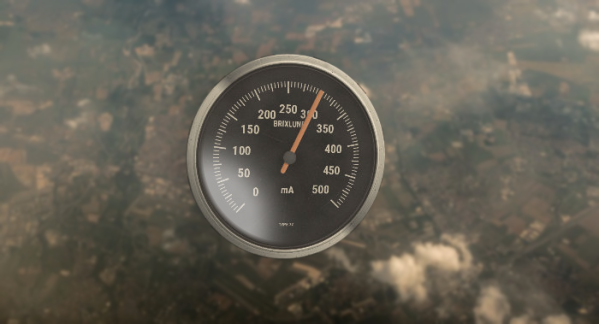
value=300 unit=mA
